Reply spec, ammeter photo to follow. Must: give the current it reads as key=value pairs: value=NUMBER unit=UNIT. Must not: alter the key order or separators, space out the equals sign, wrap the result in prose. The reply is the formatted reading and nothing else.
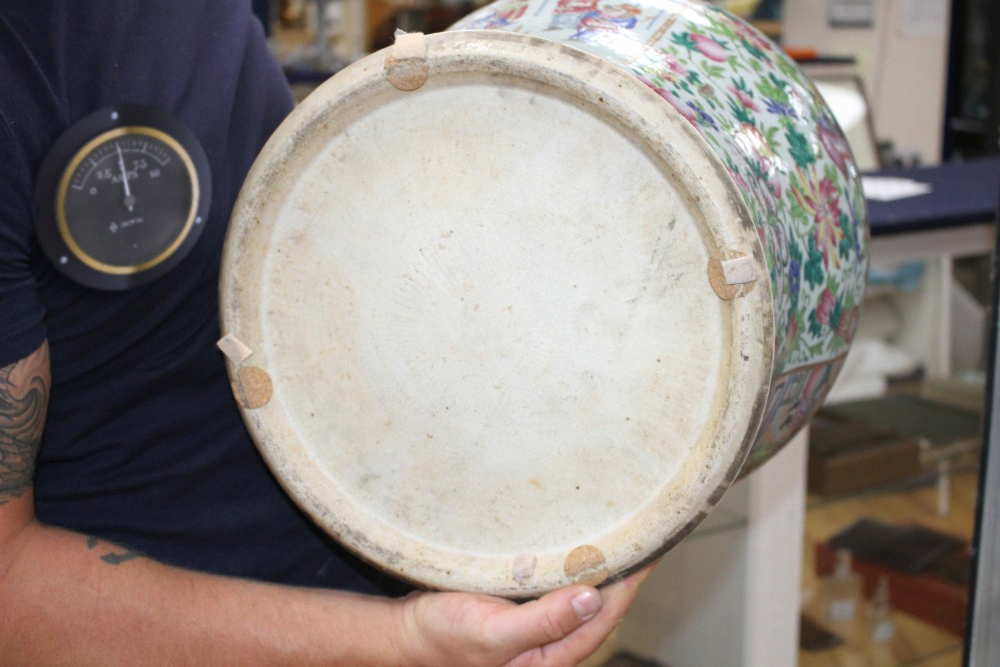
value=5 unit=A
